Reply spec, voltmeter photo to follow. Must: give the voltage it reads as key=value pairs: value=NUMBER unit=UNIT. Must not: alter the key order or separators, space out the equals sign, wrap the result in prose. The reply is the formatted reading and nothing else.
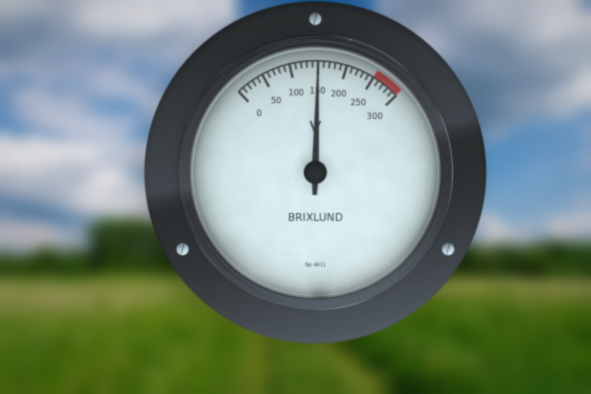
value=150 unit=V
